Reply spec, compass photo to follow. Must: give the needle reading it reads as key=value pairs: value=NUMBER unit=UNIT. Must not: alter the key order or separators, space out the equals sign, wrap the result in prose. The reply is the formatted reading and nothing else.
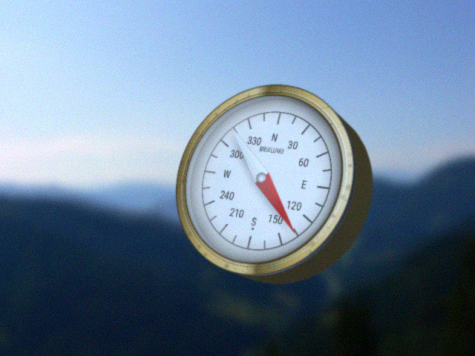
value=135 unit=°
